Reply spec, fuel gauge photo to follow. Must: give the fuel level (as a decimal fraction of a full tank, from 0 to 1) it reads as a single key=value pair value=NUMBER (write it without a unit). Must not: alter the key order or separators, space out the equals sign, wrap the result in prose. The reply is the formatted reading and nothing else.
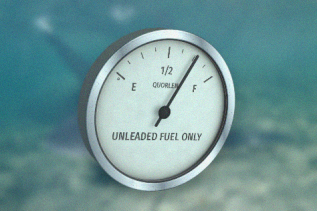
value=0.75
